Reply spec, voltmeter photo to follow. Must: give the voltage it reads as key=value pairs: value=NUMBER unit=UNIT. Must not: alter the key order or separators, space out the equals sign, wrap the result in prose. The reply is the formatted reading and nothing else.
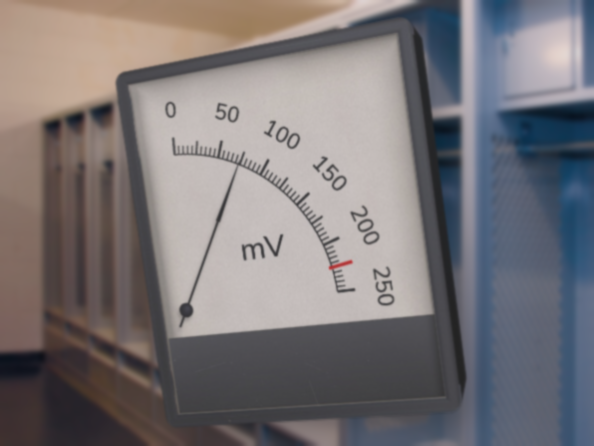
value=75 unit=mV
